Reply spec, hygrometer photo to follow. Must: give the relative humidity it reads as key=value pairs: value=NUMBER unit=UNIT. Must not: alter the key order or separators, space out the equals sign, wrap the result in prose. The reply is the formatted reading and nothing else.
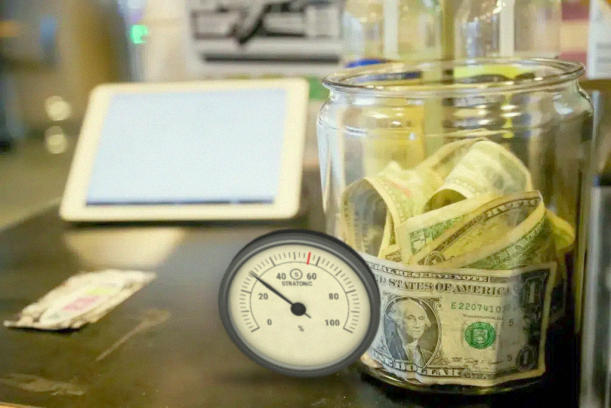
value=30 unit=%
